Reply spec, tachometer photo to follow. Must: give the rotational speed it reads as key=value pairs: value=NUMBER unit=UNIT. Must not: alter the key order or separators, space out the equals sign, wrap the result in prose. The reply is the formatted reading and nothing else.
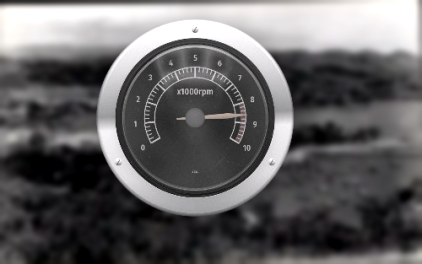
value=8600 unit=rpm
